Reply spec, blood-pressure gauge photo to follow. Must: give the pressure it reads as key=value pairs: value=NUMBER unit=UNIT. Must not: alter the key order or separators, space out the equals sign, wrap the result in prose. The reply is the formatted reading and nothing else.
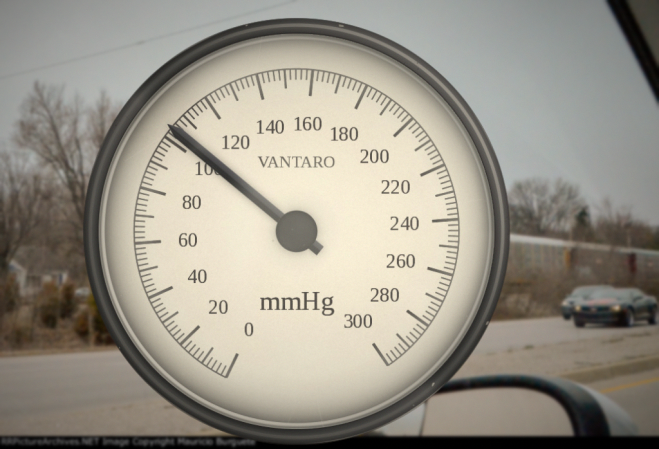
value=104 unit=mmHg
